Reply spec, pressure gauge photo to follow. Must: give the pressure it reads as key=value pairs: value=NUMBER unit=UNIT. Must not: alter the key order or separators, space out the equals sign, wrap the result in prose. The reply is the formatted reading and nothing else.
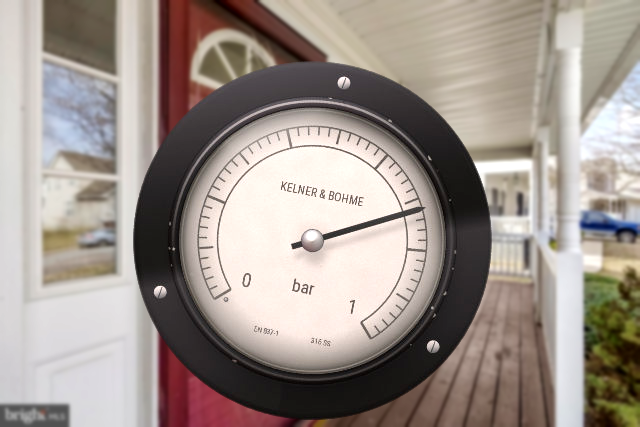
value=0.72 unit=bar
